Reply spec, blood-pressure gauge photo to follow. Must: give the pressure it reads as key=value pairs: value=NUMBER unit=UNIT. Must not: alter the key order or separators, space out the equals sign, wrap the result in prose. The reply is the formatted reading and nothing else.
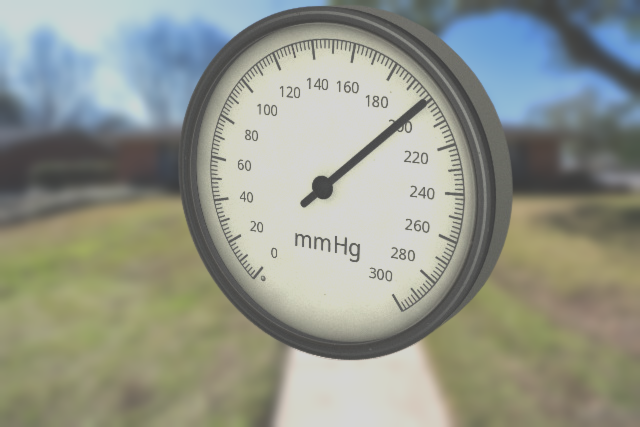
value=200 unit=mmHg
